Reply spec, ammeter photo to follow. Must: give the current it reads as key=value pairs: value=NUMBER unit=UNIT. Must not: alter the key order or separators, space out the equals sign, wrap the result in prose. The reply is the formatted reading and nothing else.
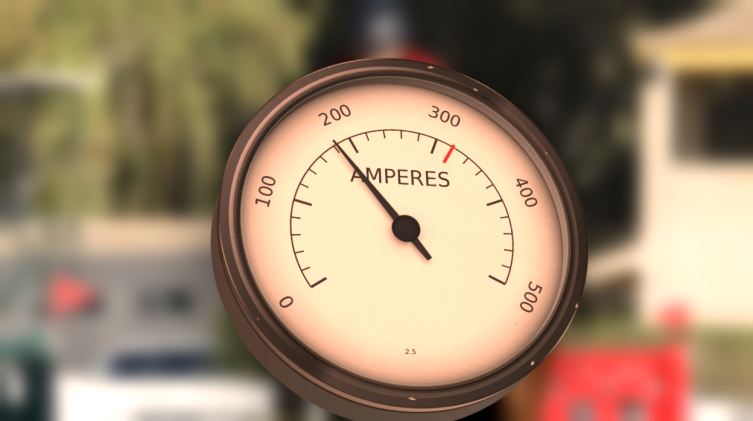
value=180 unit=A
